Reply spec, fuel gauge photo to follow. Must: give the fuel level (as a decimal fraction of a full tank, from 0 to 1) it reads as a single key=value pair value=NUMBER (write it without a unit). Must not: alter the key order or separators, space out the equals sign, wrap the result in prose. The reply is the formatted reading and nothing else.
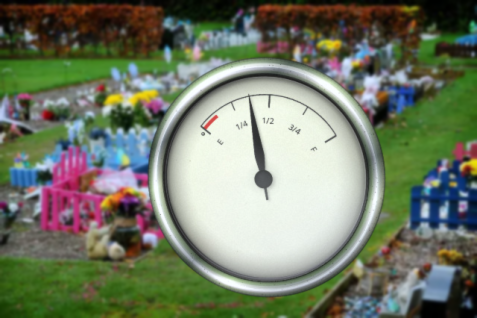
value=0.375
